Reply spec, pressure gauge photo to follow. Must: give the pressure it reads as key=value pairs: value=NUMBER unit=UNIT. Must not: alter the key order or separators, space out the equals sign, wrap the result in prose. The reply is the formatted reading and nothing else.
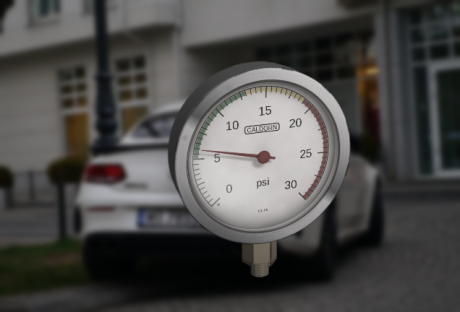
value=6 unit=psi
